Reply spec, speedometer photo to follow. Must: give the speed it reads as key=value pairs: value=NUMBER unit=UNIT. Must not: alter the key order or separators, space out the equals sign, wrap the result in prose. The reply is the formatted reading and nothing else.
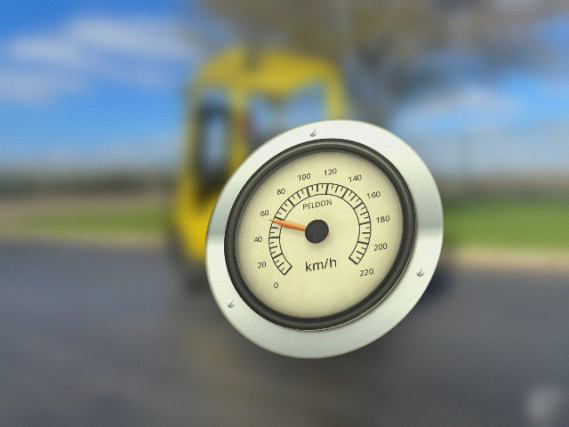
value=55 unit=km/h
